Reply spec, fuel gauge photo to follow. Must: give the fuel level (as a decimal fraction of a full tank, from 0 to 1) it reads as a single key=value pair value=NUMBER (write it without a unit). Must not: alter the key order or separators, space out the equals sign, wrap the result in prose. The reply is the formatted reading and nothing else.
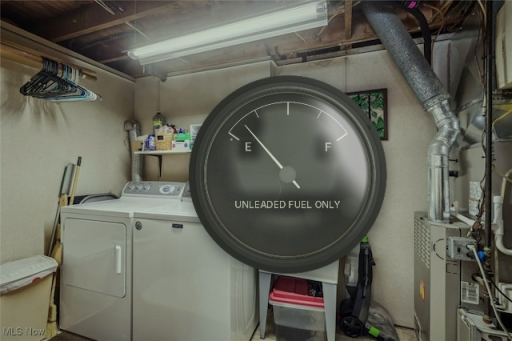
value=0.125
